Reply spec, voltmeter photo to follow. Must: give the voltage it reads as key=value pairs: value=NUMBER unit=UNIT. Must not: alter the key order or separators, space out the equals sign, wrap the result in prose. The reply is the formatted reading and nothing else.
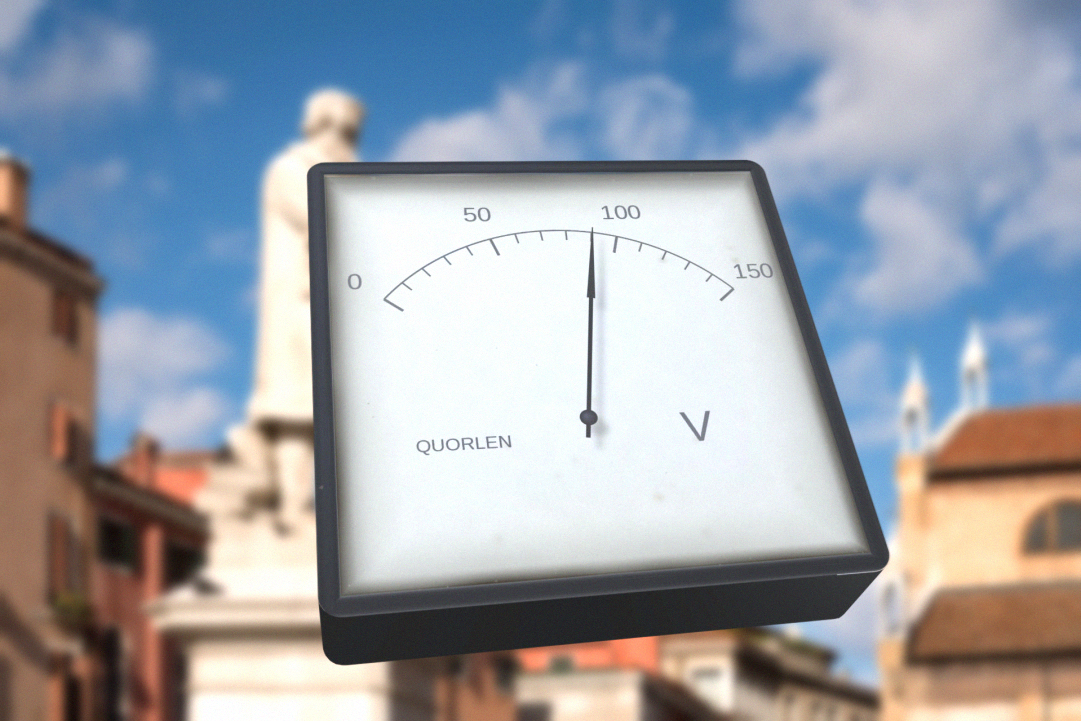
value=90 unit=V
